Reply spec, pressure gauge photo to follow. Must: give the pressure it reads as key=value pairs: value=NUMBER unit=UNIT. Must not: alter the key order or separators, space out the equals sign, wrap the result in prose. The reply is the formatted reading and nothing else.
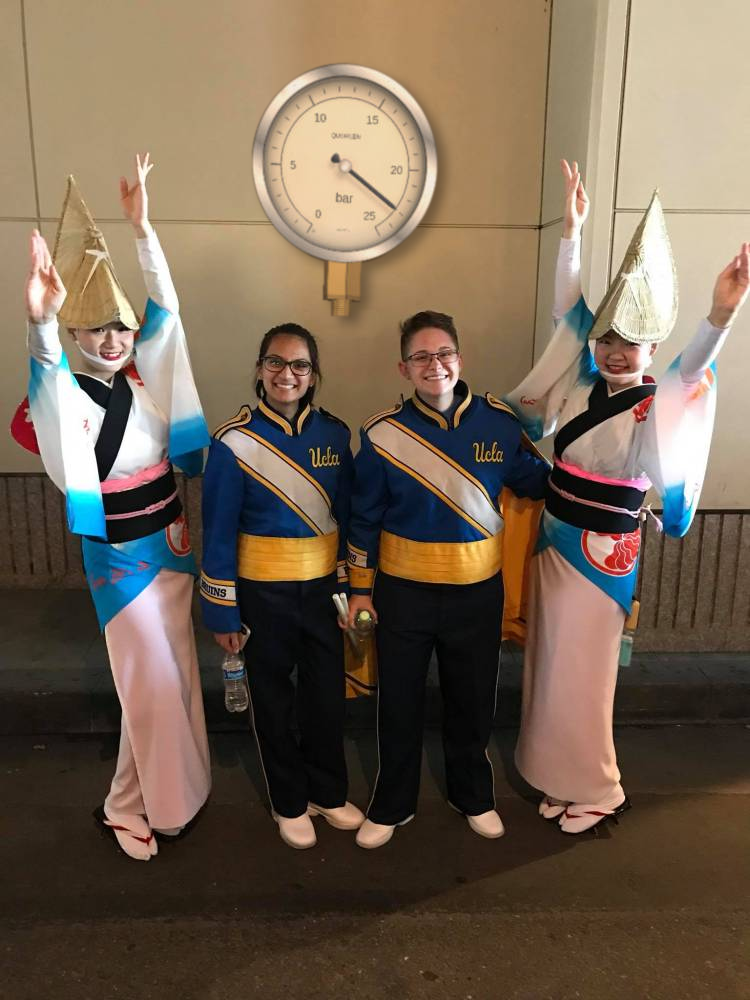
value=23 unit=bar
